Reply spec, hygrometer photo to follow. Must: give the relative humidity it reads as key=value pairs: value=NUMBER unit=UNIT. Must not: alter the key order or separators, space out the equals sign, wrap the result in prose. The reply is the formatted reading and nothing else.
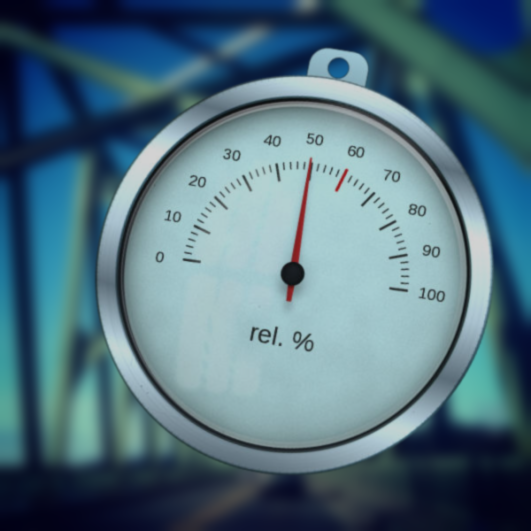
value=50 unit=%
